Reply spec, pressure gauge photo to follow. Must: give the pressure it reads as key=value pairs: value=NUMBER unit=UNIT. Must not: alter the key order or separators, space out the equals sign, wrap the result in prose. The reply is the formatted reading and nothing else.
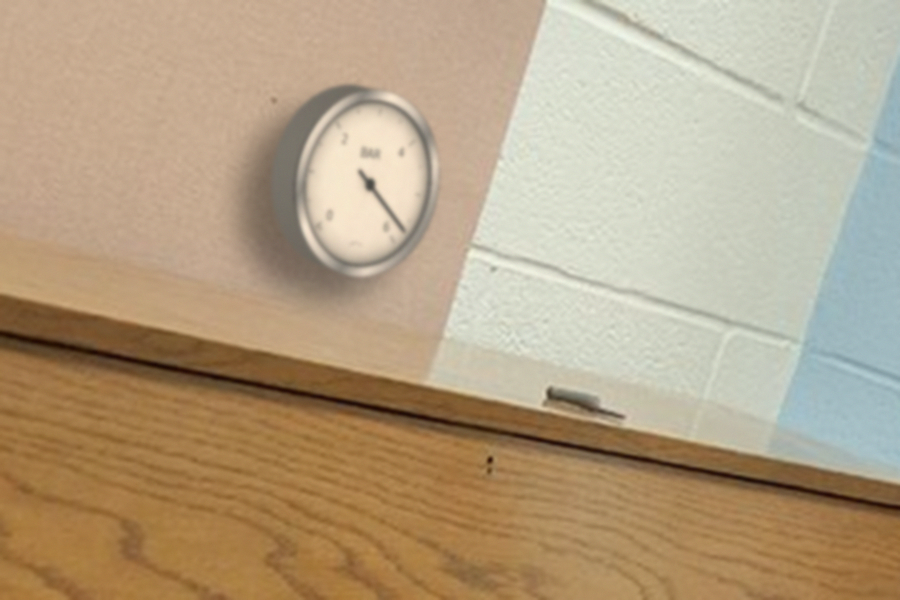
value=5.75 unit=bar
